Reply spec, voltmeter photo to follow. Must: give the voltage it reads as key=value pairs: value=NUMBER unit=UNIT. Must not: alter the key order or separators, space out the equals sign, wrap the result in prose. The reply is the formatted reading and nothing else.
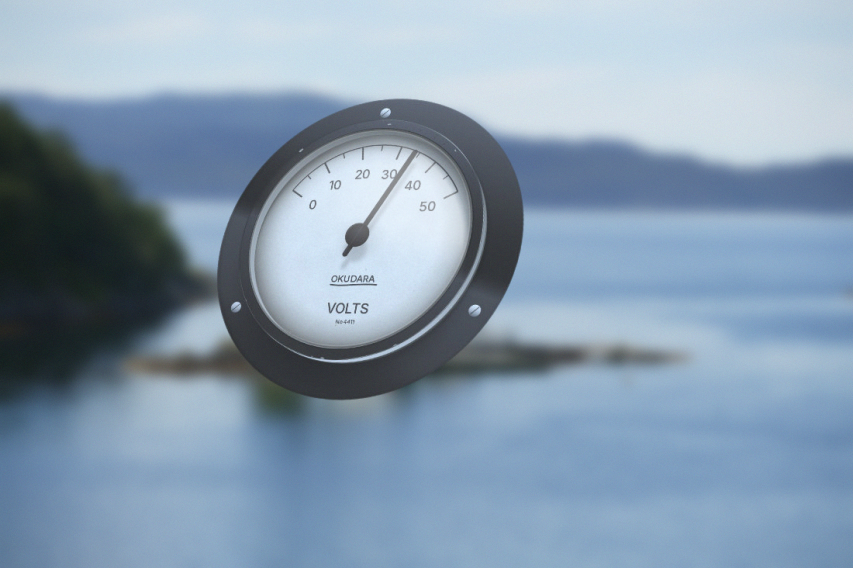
value=35 unit=V
